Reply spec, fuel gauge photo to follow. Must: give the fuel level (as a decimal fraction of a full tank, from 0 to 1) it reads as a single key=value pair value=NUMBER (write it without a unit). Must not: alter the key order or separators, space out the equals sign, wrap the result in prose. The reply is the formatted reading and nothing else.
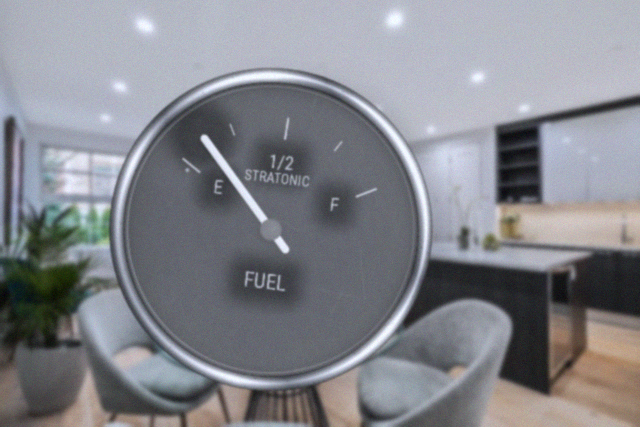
value=0.125
